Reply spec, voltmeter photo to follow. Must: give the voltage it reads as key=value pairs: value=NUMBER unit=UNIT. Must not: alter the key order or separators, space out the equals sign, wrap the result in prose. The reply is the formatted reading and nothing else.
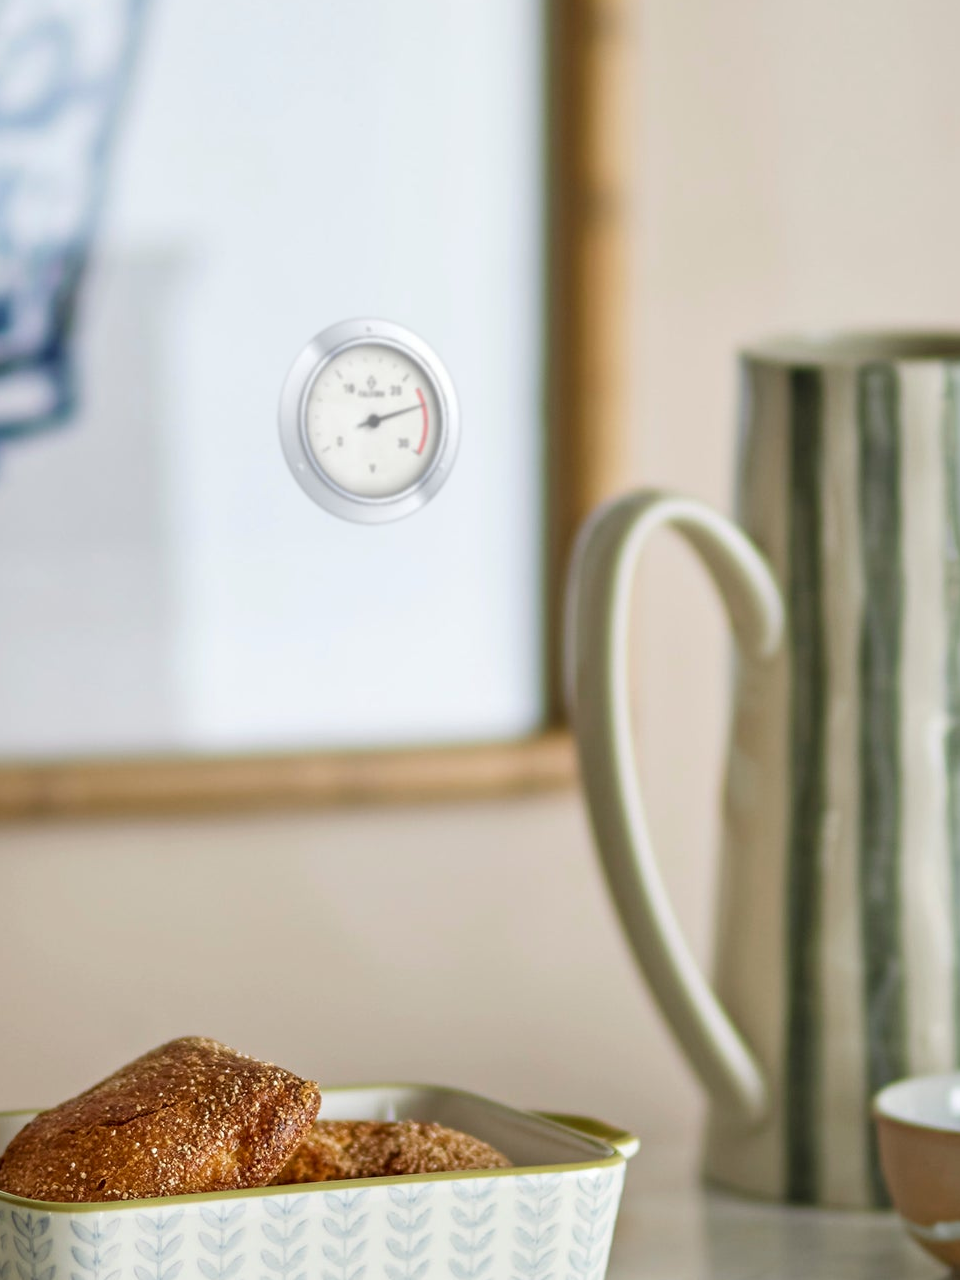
value=24 unit=V
